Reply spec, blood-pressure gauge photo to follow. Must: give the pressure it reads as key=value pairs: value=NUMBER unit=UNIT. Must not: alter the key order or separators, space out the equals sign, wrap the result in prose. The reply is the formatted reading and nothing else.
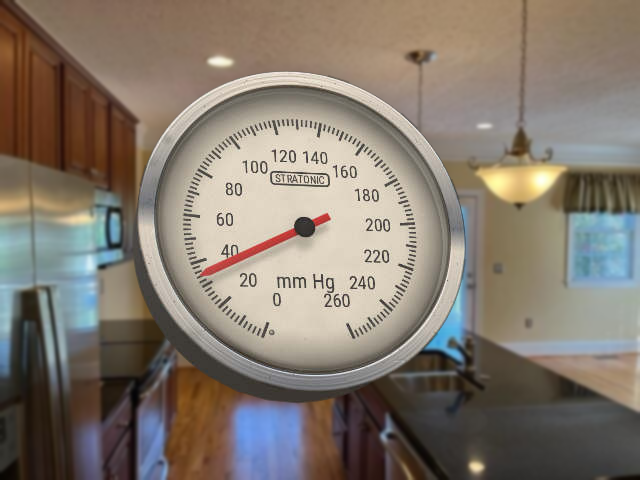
value=34 unit=mmHg
